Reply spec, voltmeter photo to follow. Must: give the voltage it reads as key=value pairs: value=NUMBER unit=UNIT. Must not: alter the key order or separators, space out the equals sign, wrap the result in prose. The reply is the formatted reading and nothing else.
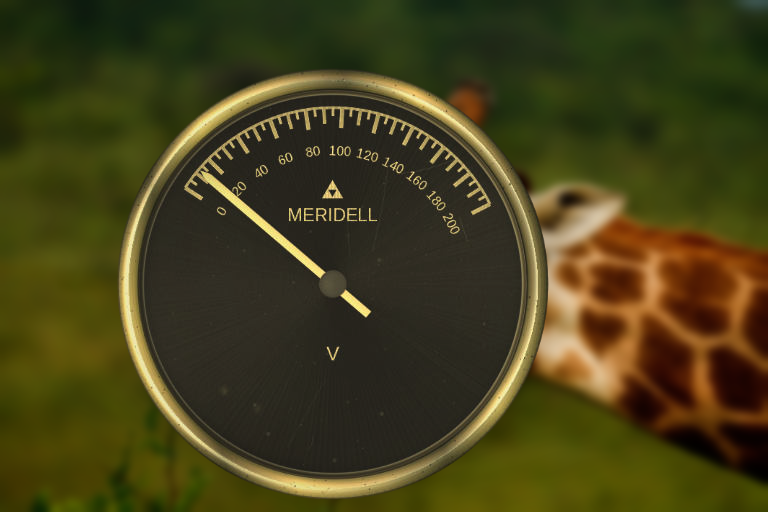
value=12.5 unit=V
